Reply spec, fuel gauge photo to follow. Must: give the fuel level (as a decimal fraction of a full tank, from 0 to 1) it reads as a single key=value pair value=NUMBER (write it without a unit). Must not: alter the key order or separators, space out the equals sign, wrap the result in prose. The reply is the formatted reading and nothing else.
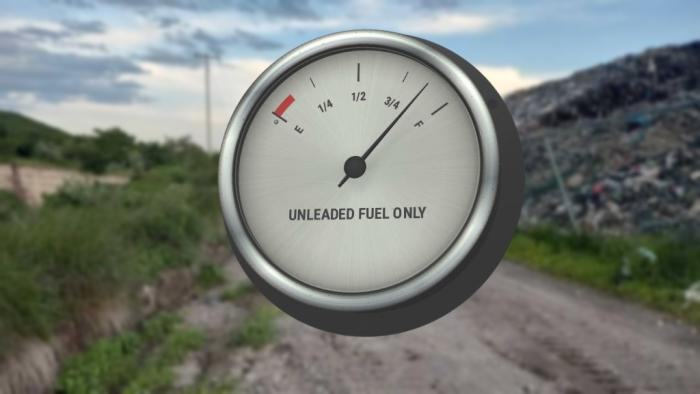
value=0.875
